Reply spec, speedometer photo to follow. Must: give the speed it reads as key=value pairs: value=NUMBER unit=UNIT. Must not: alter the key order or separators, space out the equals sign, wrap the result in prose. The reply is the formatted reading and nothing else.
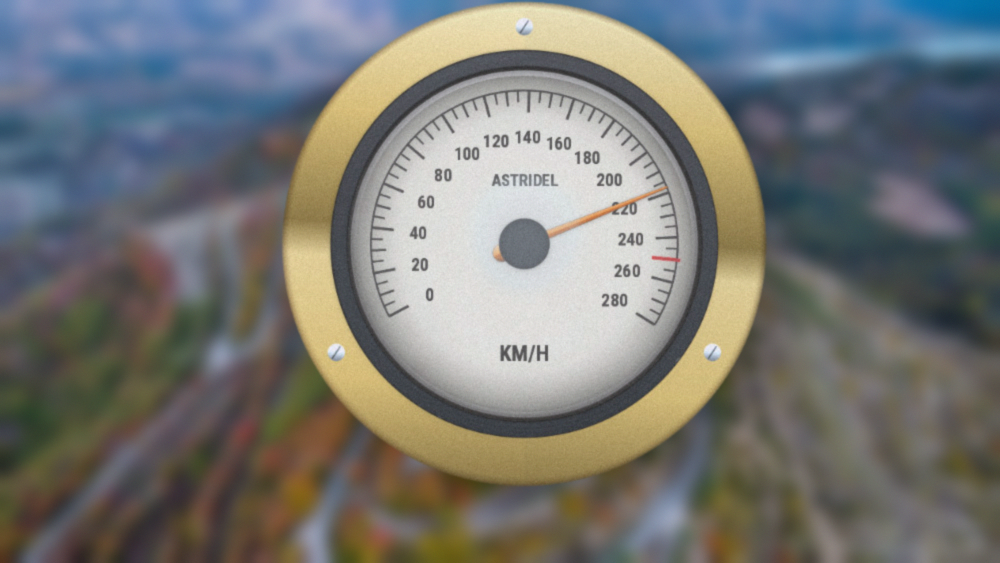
value=217.5 unit=km/h
